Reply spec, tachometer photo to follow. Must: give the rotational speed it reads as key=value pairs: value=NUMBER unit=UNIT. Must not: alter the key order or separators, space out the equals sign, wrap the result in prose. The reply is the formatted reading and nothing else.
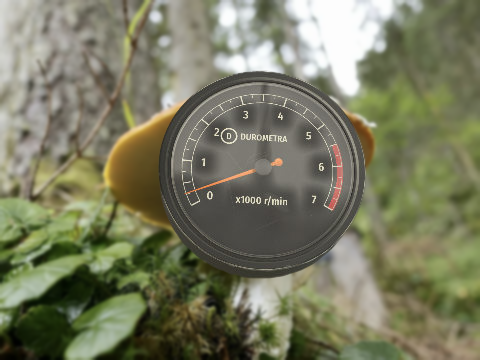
value=250 unit=rpm
